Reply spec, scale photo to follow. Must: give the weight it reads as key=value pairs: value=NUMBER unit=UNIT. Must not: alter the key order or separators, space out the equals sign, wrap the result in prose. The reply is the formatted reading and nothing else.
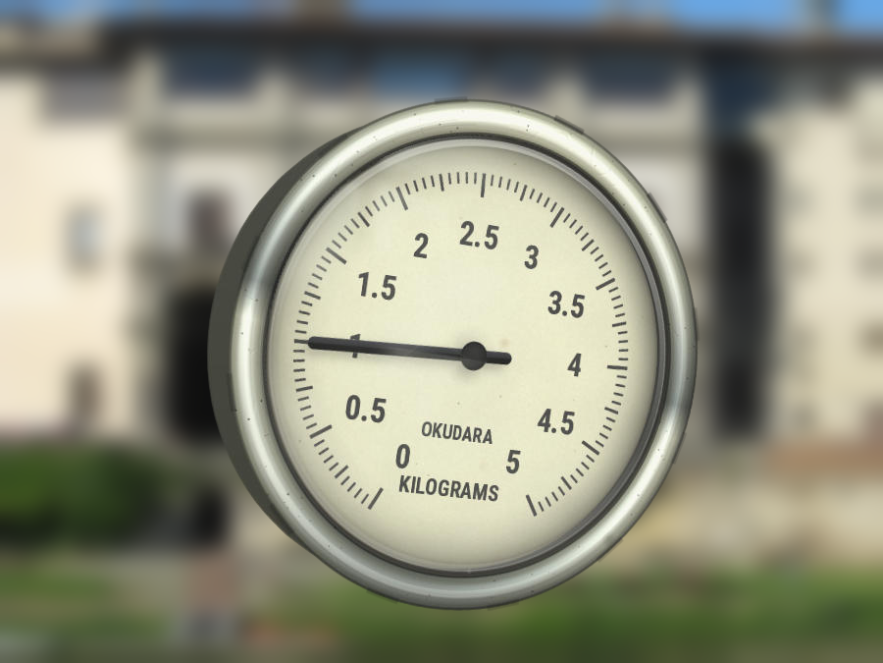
value=1 unit=kg
